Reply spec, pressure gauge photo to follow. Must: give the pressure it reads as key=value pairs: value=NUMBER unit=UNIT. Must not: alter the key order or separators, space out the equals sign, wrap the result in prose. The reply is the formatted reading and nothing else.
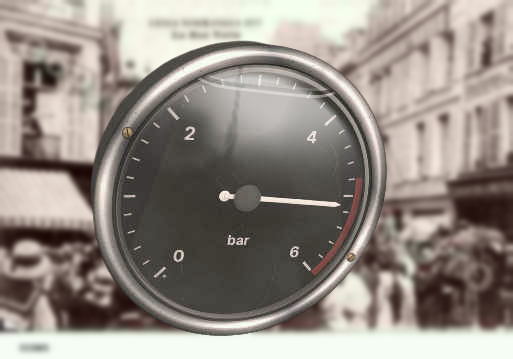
value=5.1 unit=bar
